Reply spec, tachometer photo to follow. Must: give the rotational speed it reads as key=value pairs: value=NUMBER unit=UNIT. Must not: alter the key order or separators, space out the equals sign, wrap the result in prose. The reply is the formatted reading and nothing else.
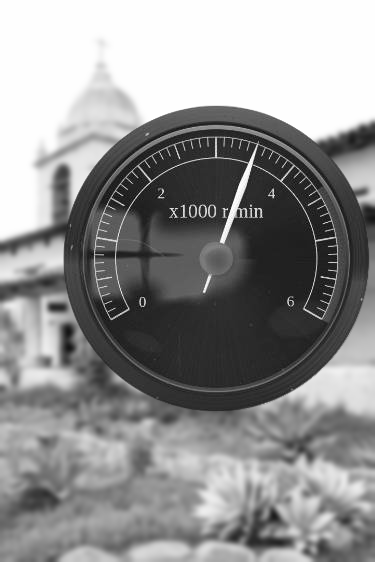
value=3500 unit=rpm
